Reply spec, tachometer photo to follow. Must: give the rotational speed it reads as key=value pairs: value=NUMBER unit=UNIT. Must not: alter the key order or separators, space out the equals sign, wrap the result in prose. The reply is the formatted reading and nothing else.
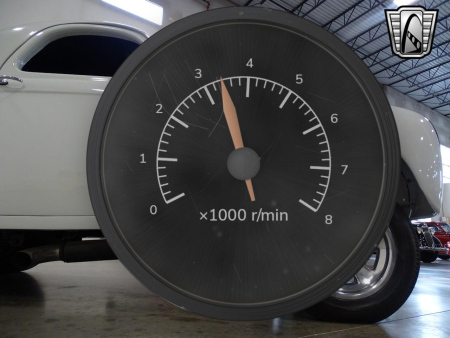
value=3400 unit=rpm
